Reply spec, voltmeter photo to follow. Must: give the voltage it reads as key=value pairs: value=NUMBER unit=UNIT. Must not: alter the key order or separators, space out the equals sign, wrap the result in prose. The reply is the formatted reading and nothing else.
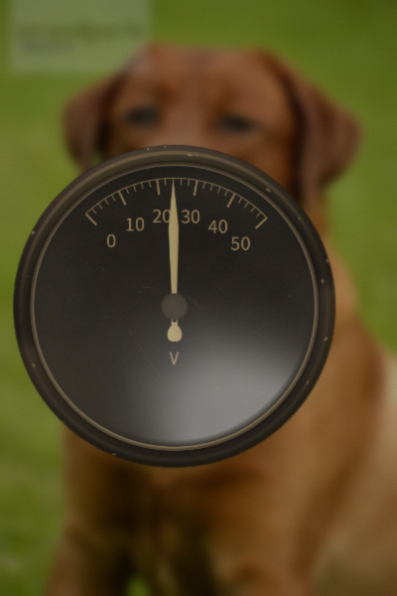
value=24 unit=V
